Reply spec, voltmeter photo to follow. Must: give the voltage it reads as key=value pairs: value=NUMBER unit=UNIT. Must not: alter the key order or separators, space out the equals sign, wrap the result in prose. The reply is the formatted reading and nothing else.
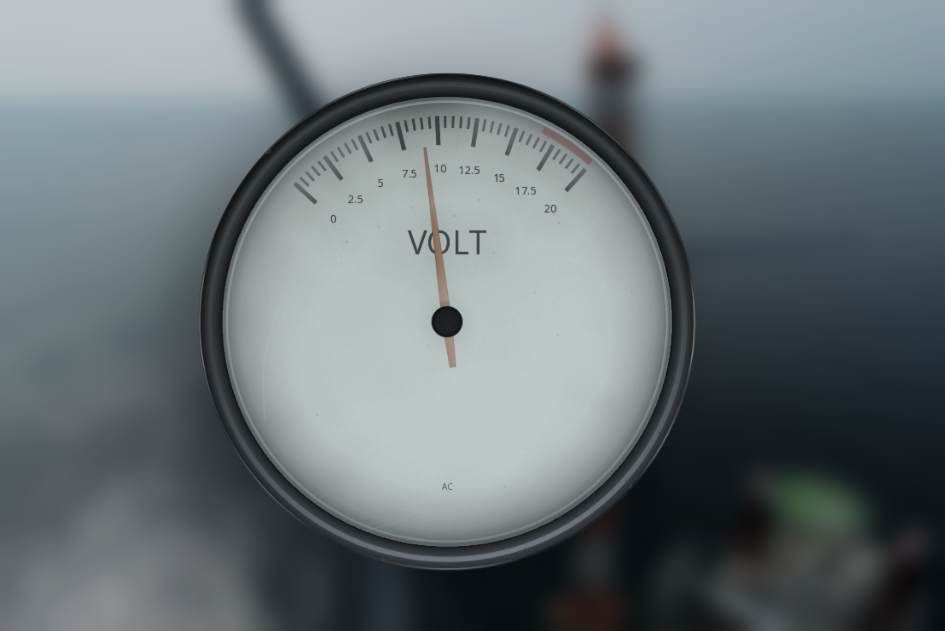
value=9 unit=V
